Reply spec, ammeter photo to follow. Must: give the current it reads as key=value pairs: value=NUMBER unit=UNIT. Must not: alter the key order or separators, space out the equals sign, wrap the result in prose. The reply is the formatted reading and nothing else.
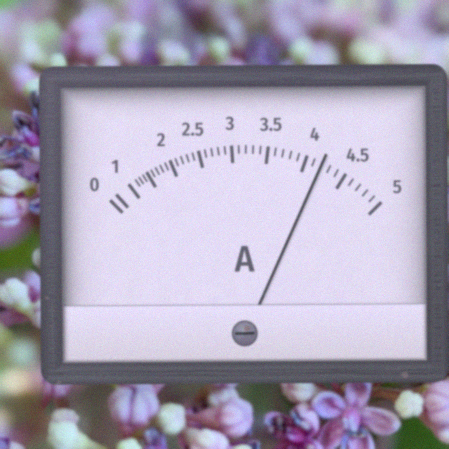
value=4.2 unit=A
